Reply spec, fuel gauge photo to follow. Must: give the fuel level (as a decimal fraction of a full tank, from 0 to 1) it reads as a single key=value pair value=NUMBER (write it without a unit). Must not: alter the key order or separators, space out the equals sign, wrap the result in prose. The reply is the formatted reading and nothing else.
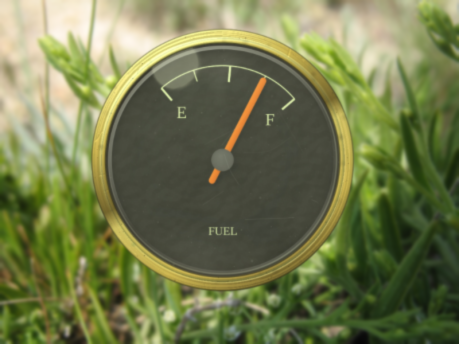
value=0.75
